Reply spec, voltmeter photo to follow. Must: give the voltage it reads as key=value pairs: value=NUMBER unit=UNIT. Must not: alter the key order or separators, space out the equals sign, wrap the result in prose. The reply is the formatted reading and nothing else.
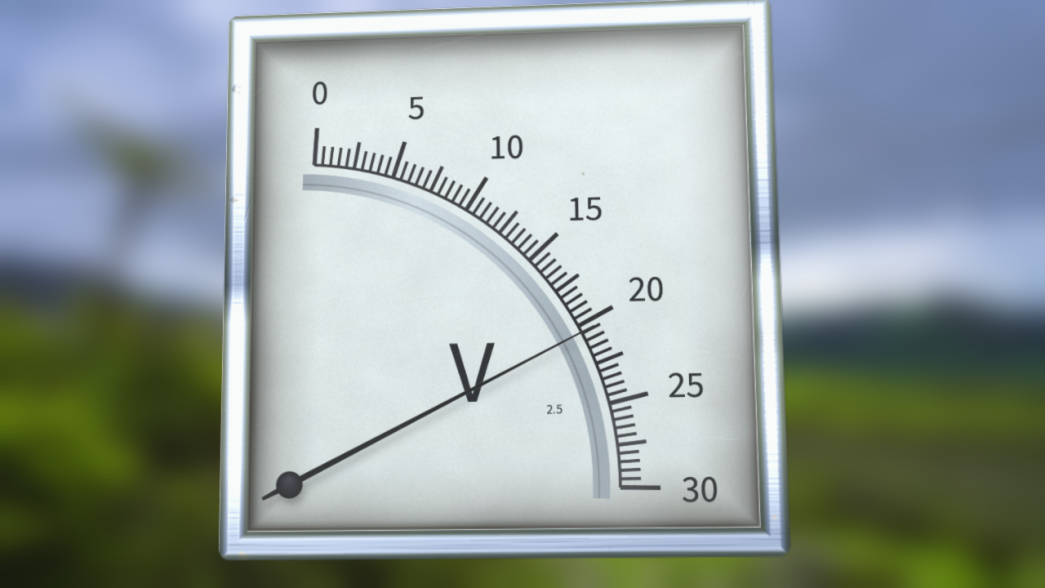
value=20.5 unit=V
